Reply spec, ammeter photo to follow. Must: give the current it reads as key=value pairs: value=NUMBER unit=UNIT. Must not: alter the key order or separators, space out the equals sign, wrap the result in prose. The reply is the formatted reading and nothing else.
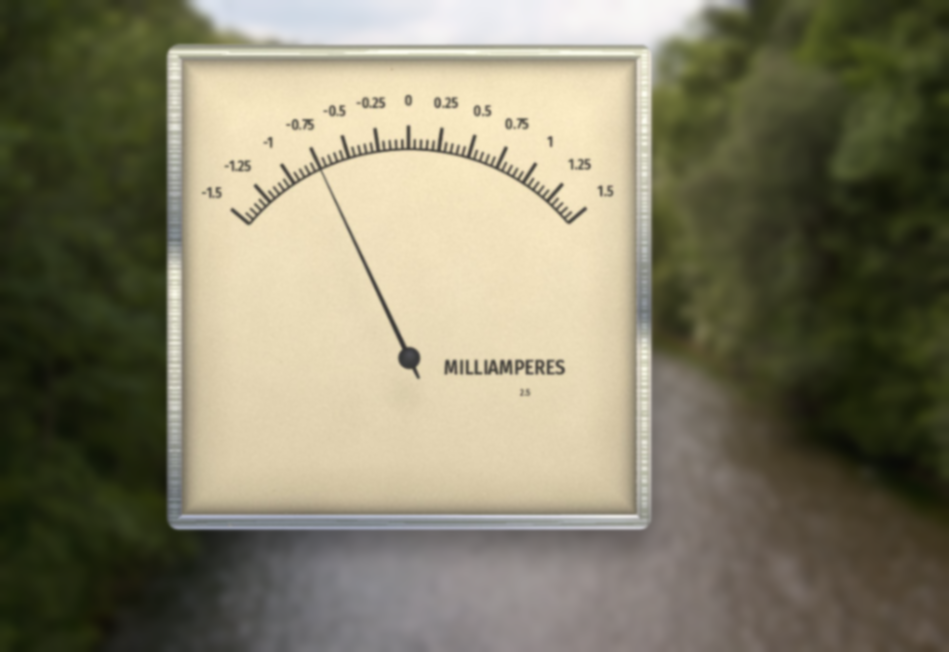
value=-0.75 unit=mA
